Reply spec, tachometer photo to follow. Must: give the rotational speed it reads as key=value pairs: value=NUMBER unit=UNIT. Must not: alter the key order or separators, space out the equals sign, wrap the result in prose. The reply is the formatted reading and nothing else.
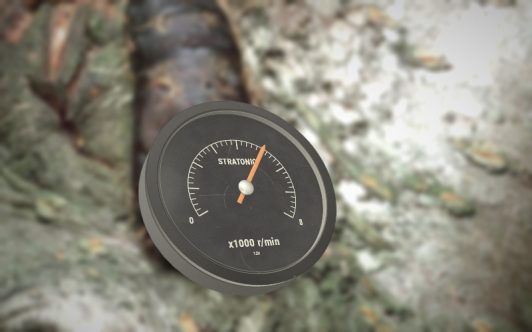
value=5000 unit=rpm
